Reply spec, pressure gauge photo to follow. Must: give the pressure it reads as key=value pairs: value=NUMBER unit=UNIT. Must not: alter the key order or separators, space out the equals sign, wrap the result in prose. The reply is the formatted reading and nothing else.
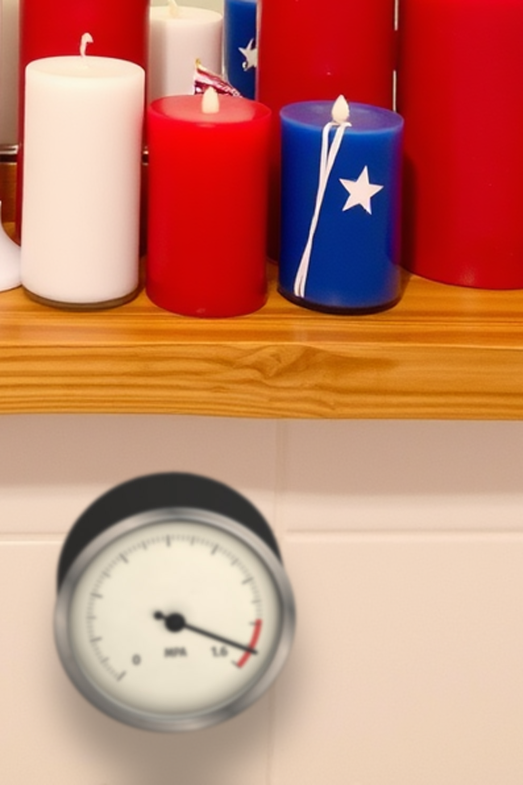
value=1.5 unit=MPa
